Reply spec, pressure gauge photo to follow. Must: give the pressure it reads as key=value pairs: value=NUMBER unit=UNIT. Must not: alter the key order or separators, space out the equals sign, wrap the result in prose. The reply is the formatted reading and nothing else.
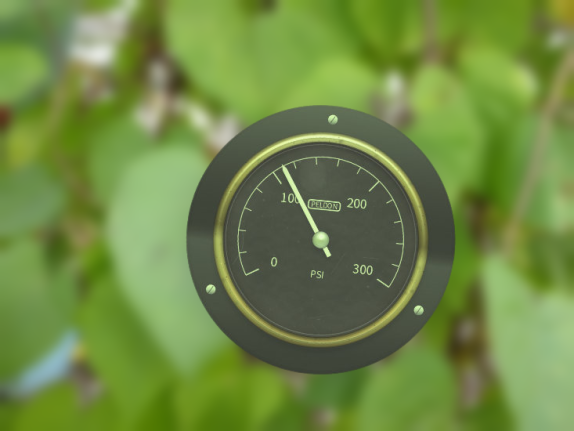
value=110 unit=psi
